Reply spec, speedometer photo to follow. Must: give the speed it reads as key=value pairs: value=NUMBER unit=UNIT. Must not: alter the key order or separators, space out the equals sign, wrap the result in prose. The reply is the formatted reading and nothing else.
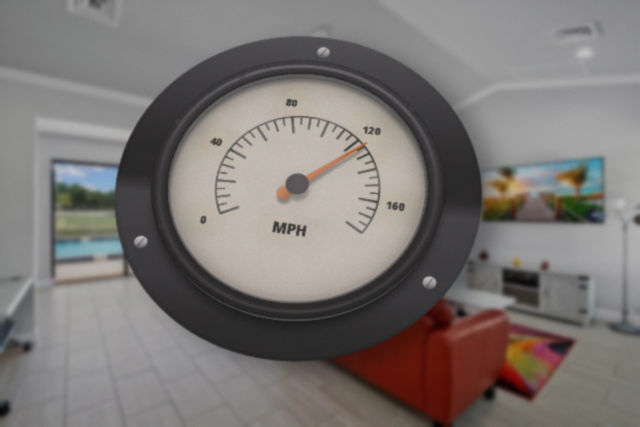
value=125 unit=mph
